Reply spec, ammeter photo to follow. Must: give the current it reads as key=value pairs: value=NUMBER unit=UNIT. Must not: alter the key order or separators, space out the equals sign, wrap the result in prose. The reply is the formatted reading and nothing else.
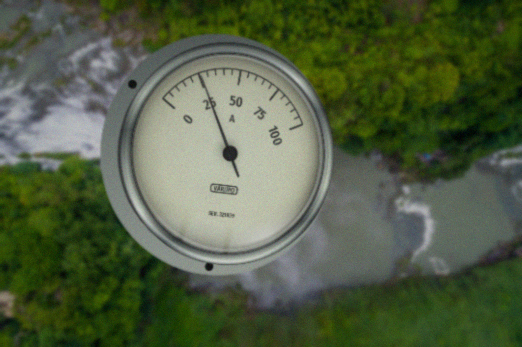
value=25 unit=A
